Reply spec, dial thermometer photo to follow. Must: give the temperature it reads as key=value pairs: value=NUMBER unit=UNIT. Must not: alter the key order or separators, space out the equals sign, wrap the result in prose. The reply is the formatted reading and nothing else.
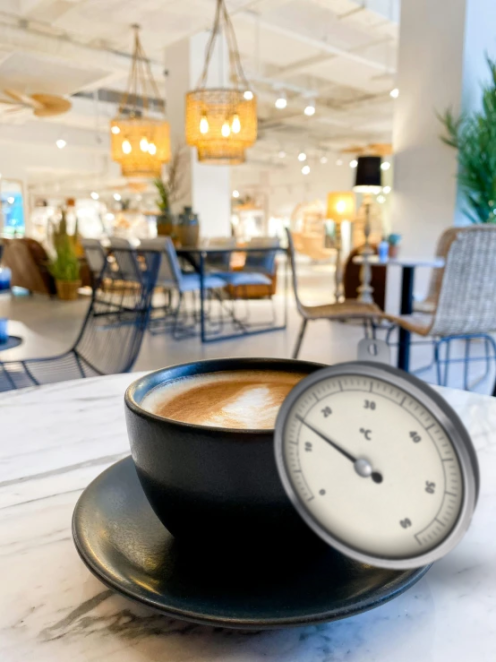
value=15 unit=°C
